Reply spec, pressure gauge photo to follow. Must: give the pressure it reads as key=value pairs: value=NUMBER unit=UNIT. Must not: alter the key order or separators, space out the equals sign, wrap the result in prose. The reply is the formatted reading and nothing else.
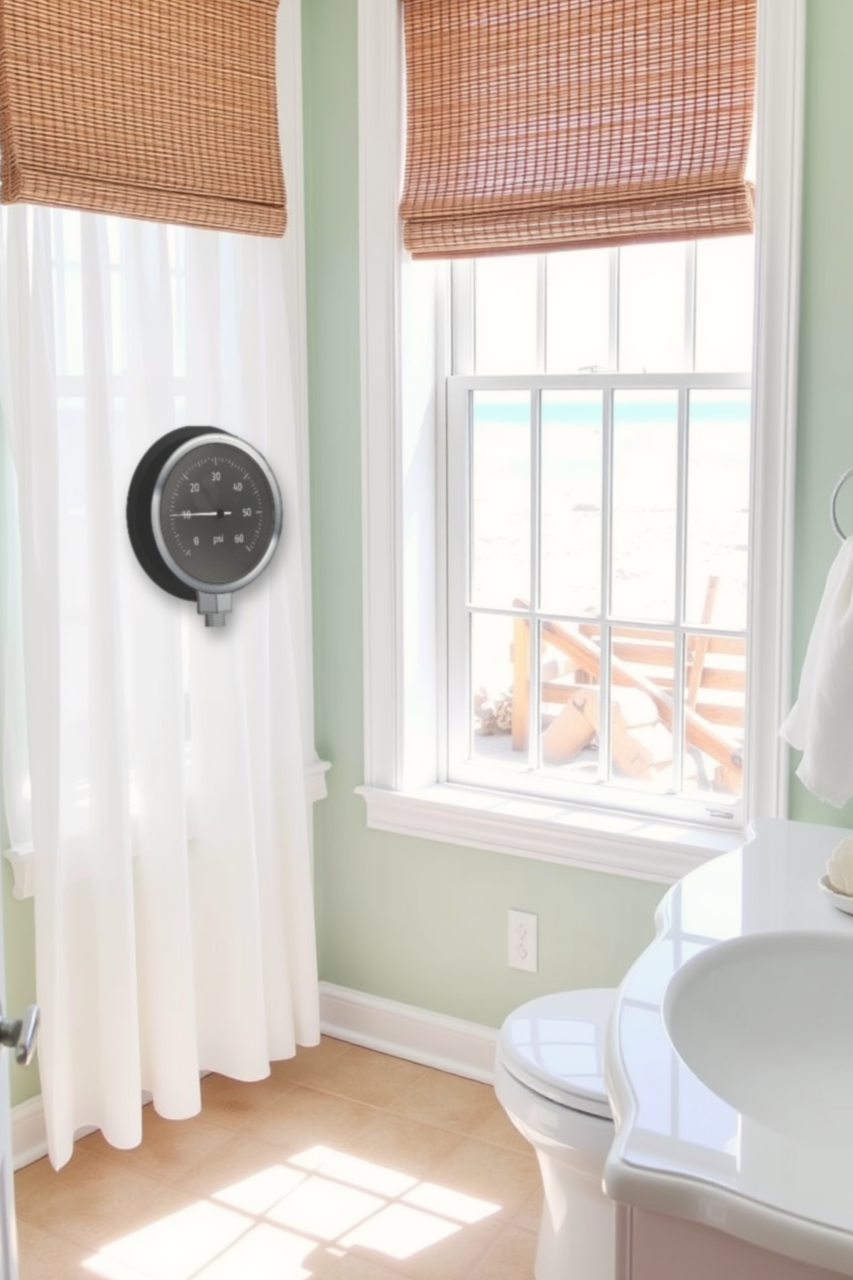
value=10 unit=psi
